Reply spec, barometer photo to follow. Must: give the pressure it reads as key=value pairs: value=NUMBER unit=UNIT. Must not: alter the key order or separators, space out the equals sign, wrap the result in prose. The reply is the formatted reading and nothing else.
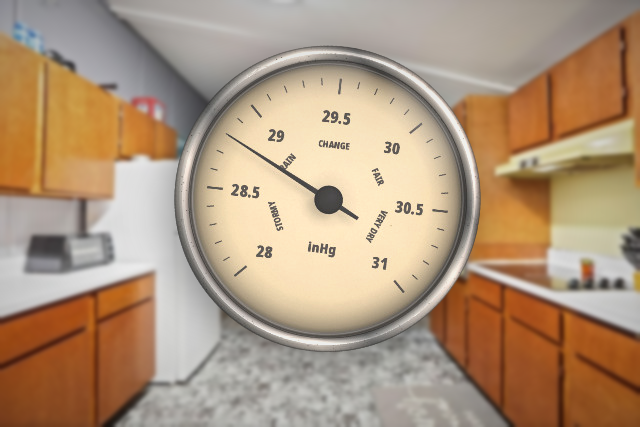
value=28.8 unit=inHg
